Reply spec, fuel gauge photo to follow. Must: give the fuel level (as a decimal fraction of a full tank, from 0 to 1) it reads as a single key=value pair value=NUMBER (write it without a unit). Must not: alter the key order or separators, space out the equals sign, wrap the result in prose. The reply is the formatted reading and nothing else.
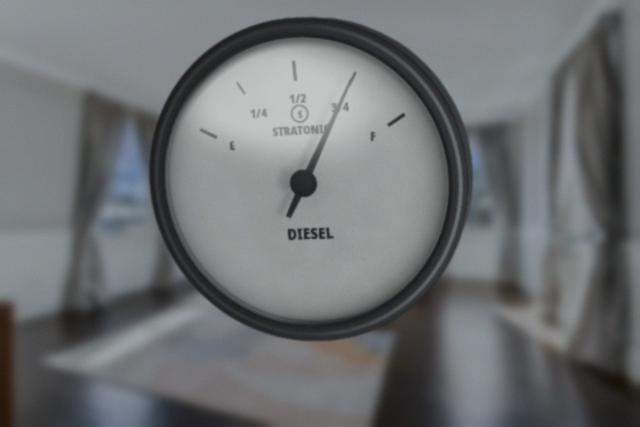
value=0.75
